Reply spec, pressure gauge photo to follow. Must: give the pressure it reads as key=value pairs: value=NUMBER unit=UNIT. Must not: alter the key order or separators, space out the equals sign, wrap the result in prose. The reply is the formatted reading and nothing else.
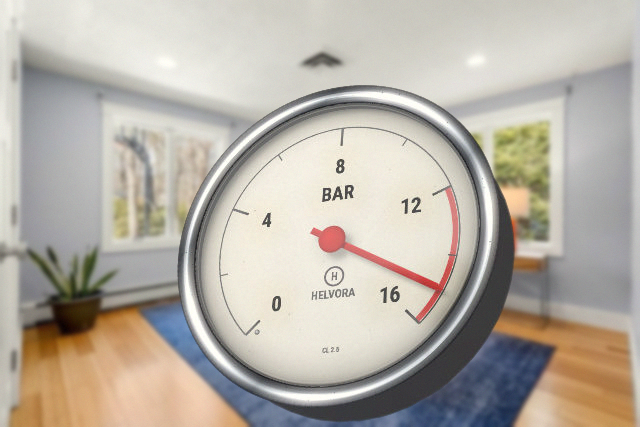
value=15 unit=bar
